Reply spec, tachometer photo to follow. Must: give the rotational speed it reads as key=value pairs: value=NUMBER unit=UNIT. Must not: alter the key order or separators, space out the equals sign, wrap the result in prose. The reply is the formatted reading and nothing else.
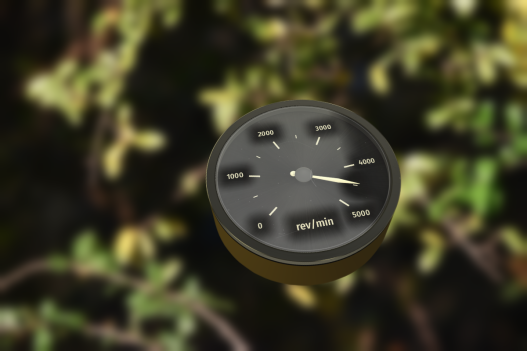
value=4500 unit=rpm
